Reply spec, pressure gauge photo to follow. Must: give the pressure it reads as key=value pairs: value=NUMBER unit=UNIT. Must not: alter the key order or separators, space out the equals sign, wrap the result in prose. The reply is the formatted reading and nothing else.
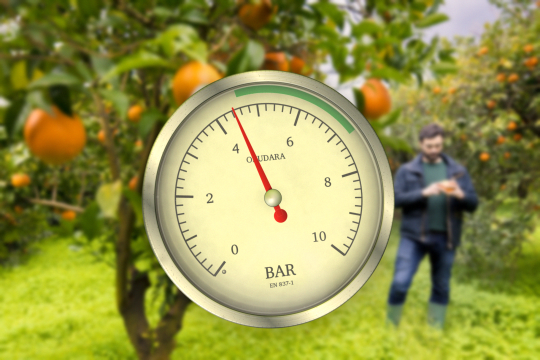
value=4.4 unit=bar
